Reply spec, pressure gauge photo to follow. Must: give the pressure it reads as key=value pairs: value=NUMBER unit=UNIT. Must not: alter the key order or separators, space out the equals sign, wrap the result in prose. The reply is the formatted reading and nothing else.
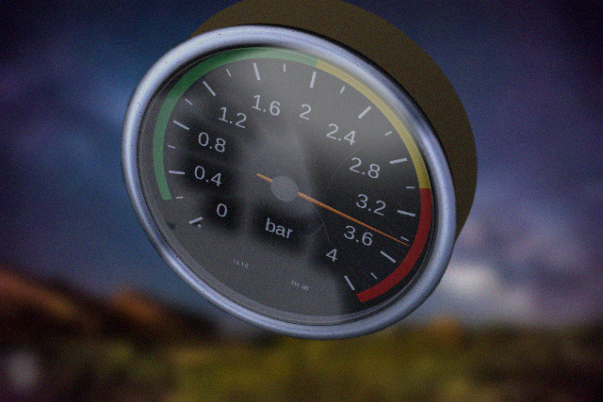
value=3.4 unit=bar
